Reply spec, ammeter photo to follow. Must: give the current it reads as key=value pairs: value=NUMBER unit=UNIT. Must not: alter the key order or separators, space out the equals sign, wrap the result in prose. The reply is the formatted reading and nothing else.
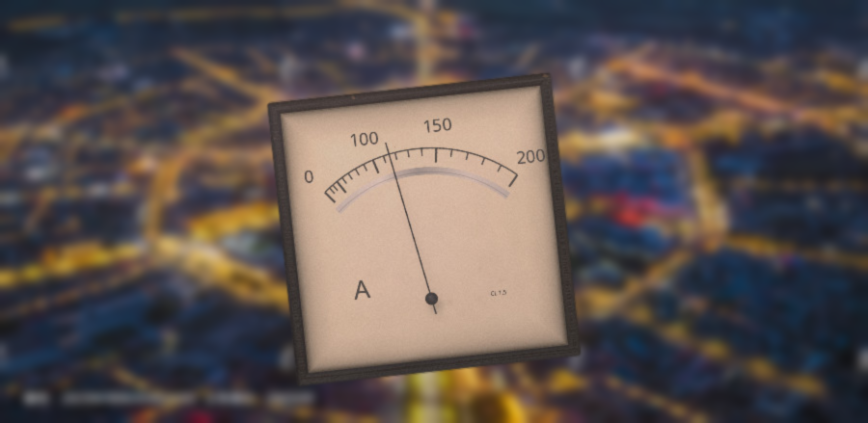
value=115 unit=A
